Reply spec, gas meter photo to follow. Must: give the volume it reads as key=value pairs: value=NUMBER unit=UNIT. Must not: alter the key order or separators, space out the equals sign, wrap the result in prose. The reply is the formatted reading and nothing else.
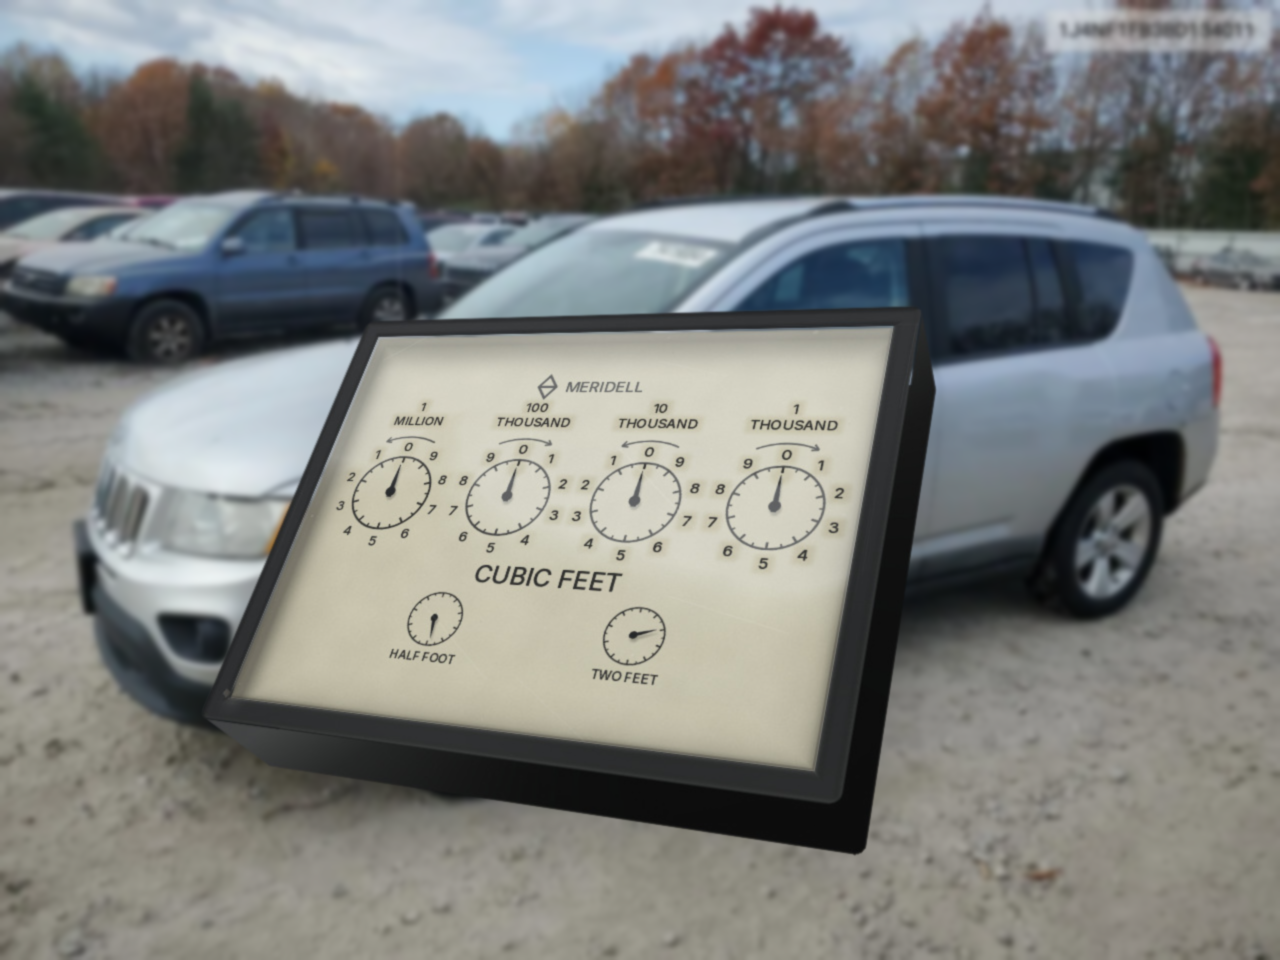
value=0 unit=ft³
